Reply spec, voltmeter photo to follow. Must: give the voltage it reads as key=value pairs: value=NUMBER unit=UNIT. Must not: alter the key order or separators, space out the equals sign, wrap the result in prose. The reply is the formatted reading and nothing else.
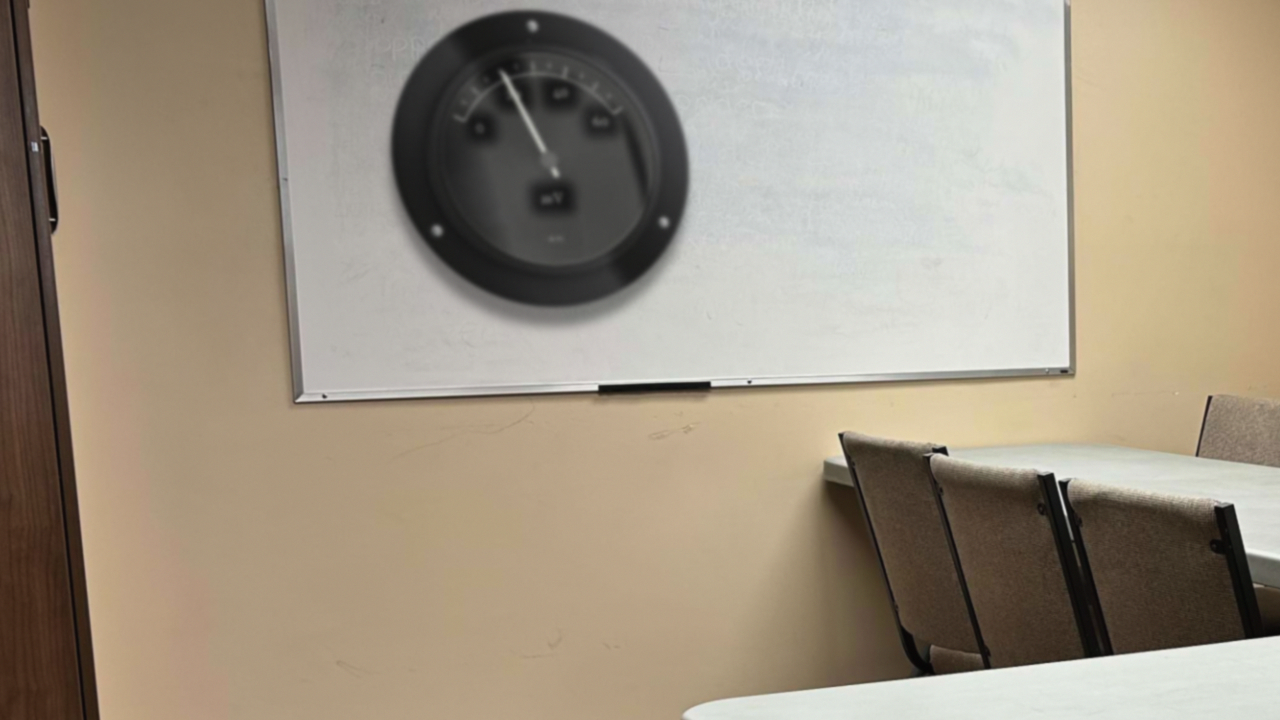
value=20 unit=mV
